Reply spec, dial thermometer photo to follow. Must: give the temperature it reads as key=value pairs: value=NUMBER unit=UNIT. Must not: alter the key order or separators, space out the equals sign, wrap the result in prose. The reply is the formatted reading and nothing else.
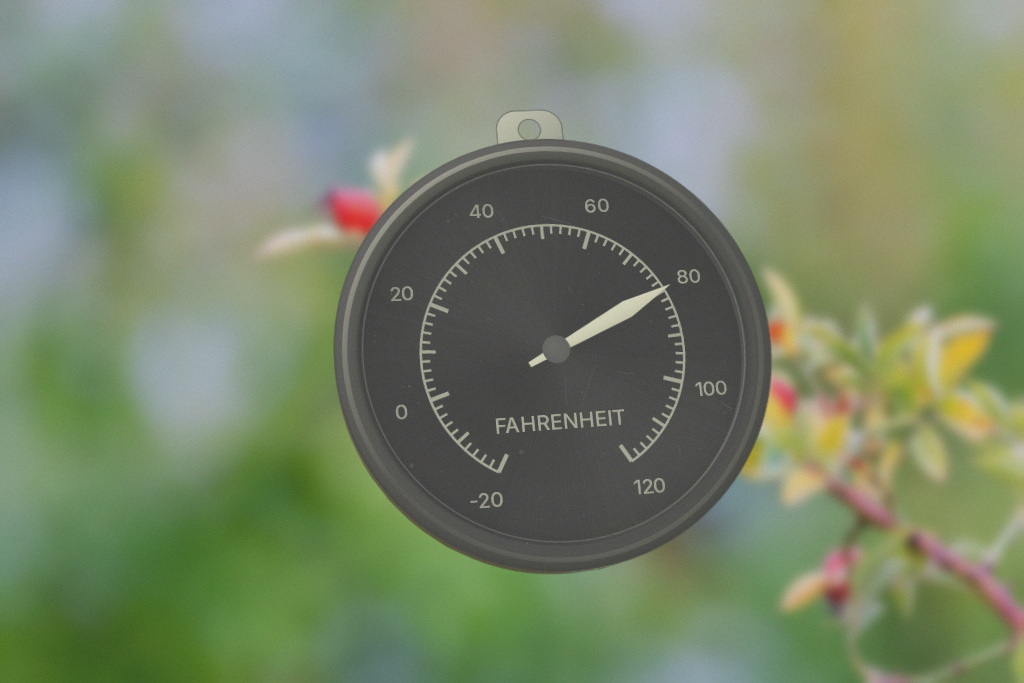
value=80 unit=°F
